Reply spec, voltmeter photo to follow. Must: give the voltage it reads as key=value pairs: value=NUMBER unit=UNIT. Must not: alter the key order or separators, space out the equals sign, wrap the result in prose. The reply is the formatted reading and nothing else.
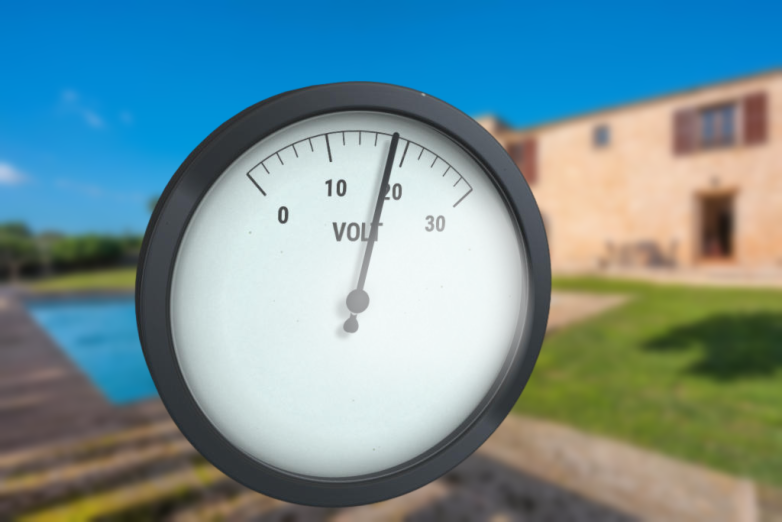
value=18 unit=V
